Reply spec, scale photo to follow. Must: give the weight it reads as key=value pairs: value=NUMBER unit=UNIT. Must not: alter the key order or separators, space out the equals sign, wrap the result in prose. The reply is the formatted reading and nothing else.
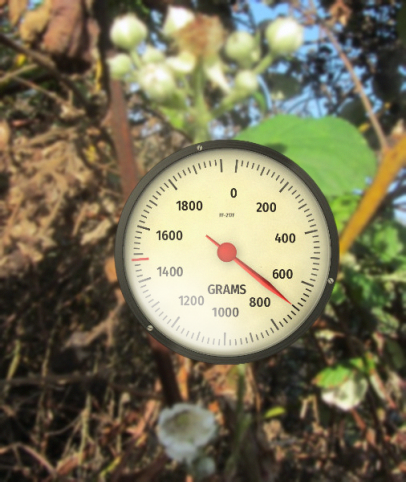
value=700 unit=g
